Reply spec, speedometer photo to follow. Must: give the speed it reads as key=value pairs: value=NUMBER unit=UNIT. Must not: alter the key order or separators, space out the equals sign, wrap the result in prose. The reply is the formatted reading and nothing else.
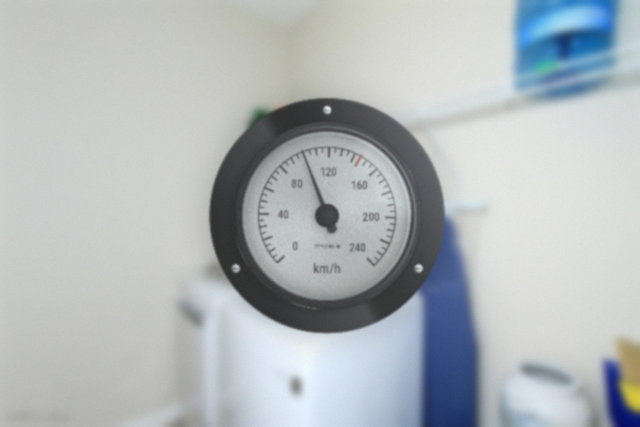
value=100 unit=km/h
